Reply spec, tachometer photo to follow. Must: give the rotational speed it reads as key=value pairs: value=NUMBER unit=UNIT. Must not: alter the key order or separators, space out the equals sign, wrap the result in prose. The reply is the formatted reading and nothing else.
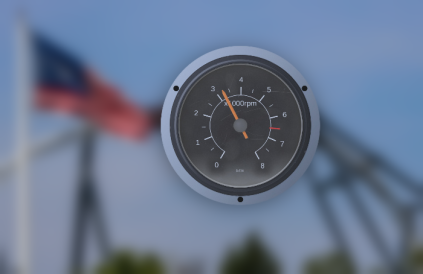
value=3250 unit=rpm
